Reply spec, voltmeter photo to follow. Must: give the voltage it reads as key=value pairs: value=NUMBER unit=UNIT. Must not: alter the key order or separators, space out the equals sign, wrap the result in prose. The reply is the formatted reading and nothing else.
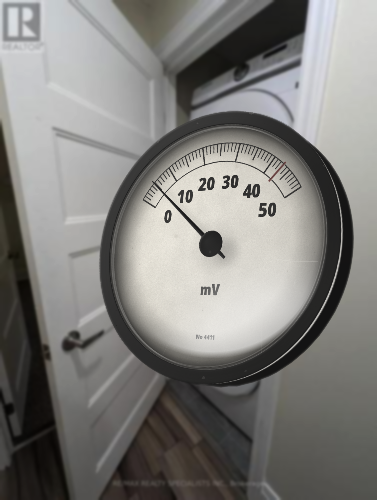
value=5 unit=mV
